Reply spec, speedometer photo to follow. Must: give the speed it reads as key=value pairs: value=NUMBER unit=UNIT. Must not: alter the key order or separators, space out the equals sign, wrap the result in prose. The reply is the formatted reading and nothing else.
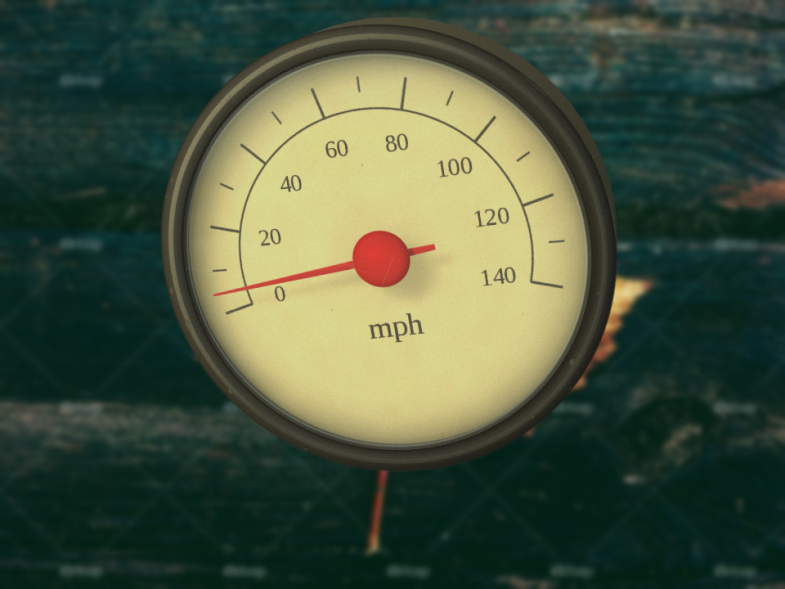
value=5 unit=mph
